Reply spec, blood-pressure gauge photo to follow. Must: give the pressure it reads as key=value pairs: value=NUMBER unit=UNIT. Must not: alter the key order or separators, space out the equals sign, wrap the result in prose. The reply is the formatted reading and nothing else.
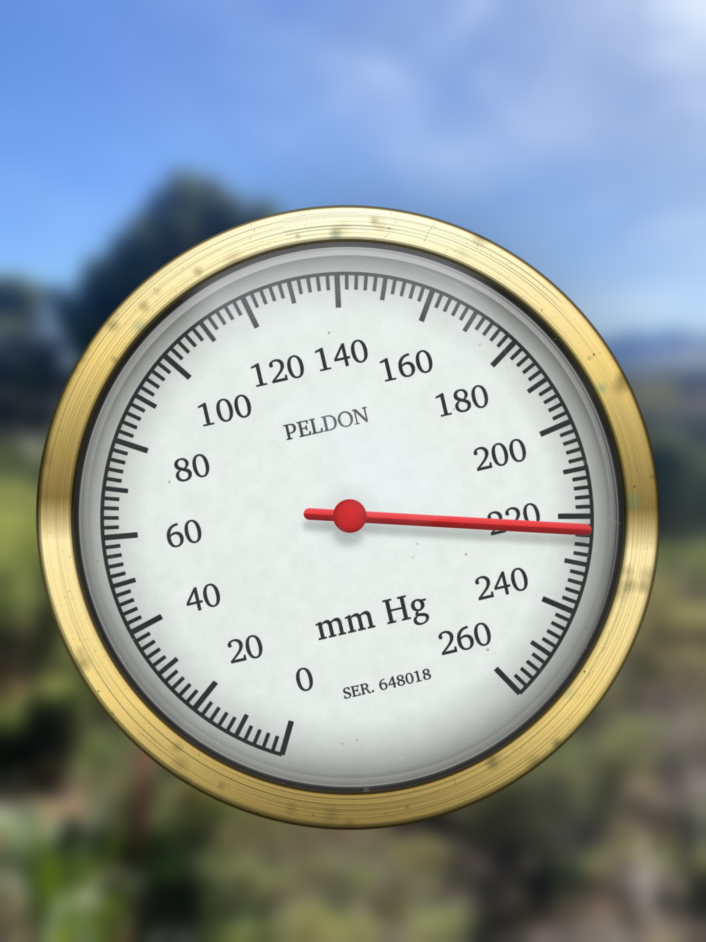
value=223 unit=mmHg
